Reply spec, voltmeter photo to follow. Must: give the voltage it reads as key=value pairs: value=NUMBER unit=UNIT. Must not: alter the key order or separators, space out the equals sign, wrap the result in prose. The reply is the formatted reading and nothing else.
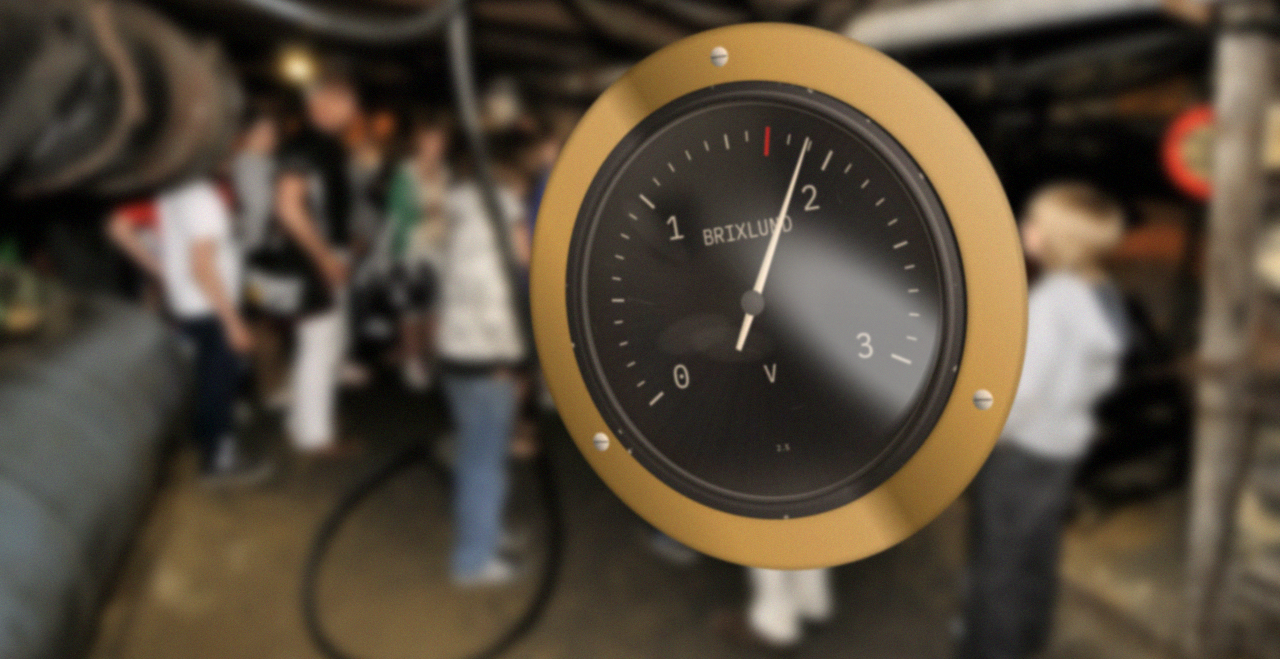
value=1.9 unit=V
